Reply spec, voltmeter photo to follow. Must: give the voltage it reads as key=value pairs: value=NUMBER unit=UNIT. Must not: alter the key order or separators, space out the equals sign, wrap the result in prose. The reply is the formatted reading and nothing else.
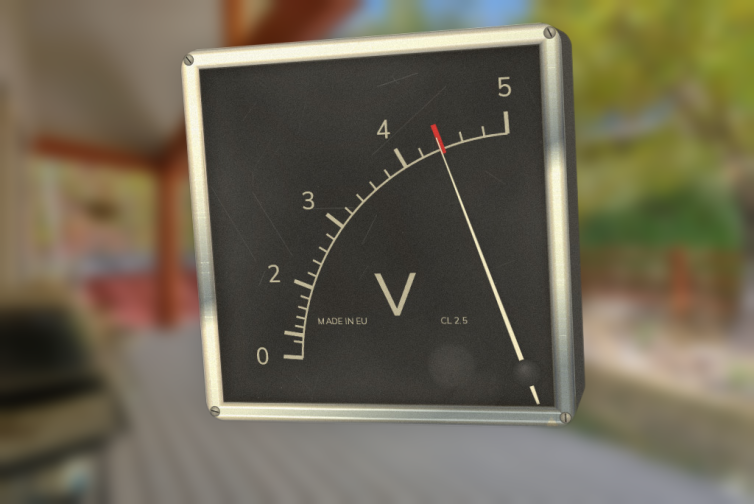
value=4.4 unit=V
